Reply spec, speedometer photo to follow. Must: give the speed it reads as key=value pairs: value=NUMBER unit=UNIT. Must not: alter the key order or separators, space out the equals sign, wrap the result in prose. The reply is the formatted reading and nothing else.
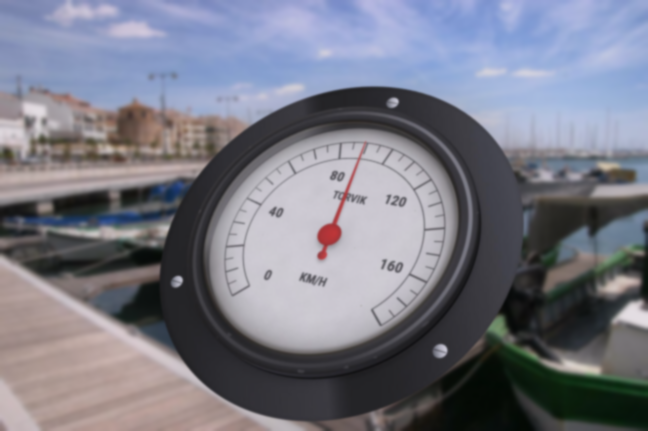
value=90 unit=km/h
